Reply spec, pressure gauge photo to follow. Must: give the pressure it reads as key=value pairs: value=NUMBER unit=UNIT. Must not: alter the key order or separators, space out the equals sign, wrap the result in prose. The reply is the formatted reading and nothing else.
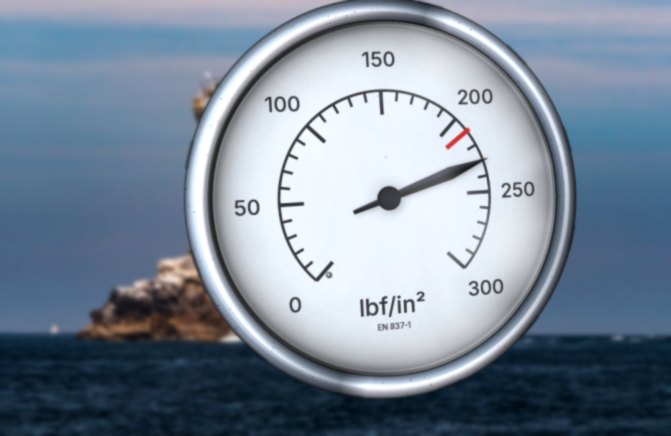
value=230 unit=psi
